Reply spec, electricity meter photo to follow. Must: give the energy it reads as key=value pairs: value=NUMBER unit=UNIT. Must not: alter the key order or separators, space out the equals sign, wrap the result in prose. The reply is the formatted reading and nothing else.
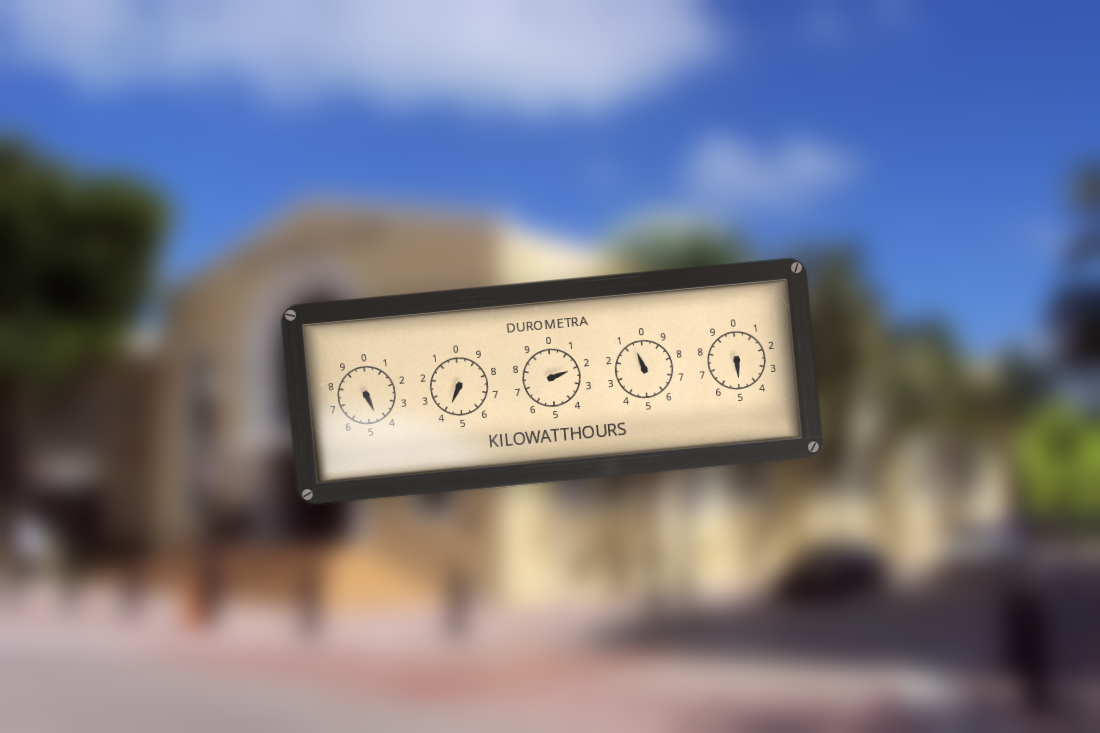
value=44205 unit=kWh
